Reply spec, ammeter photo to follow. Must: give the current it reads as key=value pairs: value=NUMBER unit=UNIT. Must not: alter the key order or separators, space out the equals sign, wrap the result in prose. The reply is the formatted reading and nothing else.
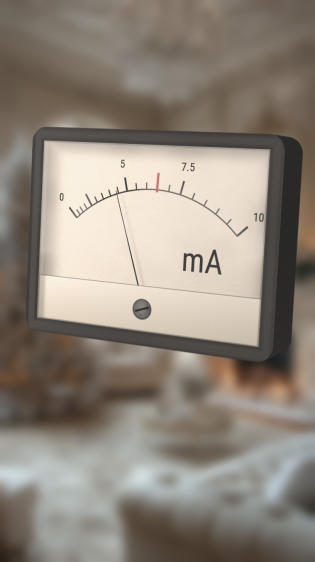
value=4.5 unit=mA
